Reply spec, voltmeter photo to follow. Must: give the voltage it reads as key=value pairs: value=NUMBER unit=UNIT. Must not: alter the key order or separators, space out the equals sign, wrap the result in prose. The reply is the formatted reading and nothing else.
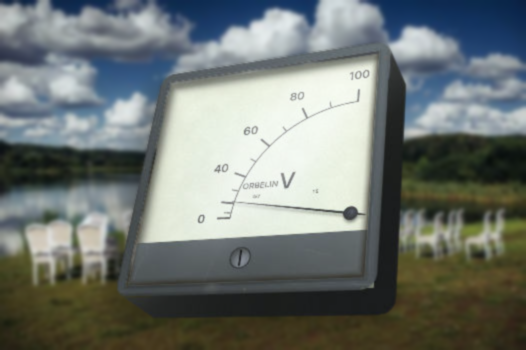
value=20 unit=V
